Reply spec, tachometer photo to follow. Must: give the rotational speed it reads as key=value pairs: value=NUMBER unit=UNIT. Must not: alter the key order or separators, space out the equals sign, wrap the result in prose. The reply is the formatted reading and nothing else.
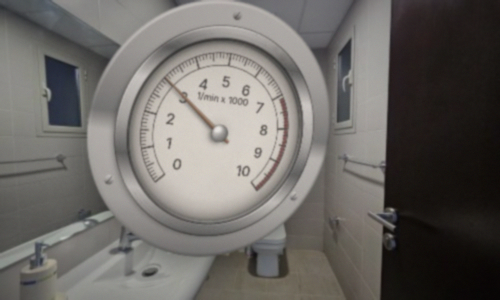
value=3000 unit=rpm
